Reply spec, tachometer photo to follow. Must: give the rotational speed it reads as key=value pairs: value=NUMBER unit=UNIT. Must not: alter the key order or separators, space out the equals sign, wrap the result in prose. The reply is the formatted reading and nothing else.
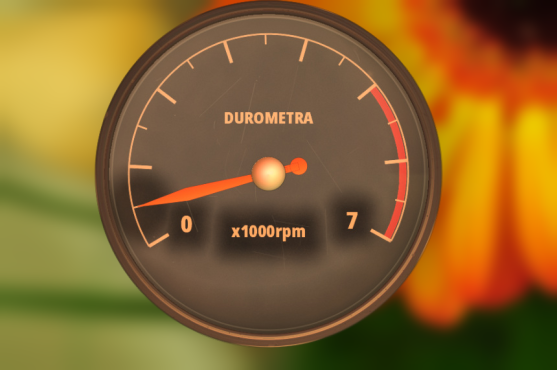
value=500 unit=rpm
